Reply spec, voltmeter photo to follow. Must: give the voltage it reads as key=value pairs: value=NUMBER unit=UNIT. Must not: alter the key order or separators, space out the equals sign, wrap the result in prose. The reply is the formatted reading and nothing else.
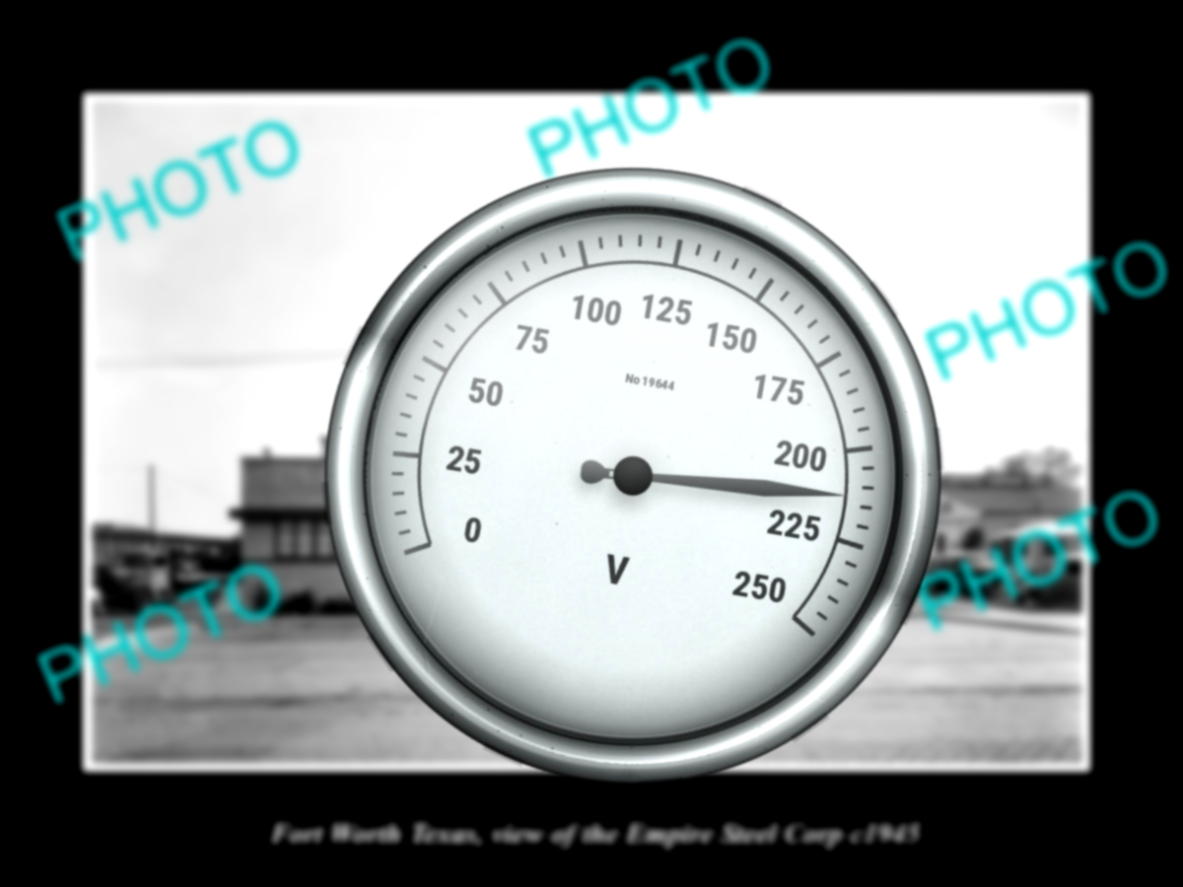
value=212.5 unit=V
